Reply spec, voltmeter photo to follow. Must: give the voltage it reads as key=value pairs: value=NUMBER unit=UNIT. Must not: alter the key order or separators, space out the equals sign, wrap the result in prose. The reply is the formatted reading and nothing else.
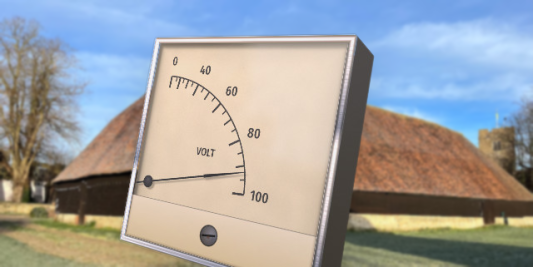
value=92.5 unit=V
